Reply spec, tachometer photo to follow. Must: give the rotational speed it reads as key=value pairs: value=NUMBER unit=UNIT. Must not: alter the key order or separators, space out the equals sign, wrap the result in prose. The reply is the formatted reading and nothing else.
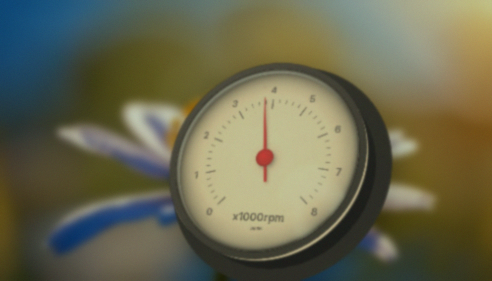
value=3800 unit=rpm
